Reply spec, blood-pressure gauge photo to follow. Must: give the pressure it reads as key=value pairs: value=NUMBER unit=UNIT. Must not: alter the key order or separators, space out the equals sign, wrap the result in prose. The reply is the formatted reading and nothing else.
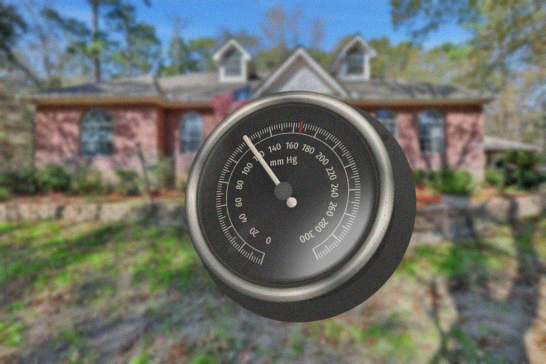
value=120 unit=mmHg
